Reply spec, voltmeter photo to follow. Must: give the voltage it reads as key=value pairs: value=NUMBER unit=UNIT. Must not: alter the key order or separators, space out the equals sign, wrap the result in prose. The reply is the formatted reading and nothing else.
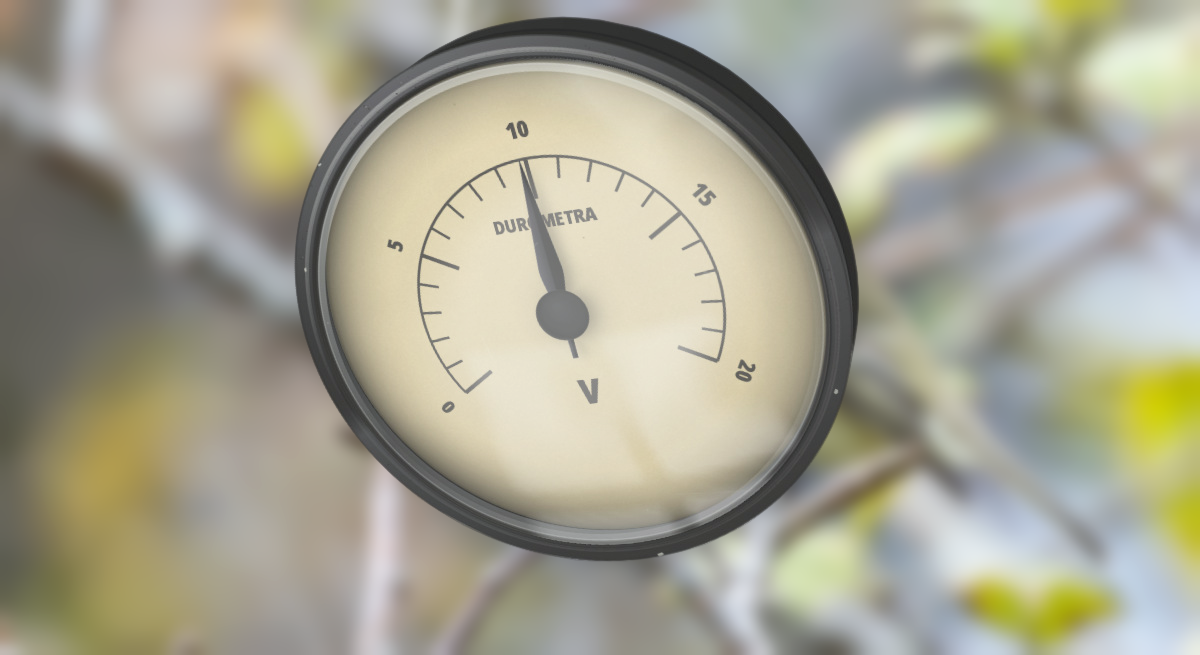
value=10 unit=V
